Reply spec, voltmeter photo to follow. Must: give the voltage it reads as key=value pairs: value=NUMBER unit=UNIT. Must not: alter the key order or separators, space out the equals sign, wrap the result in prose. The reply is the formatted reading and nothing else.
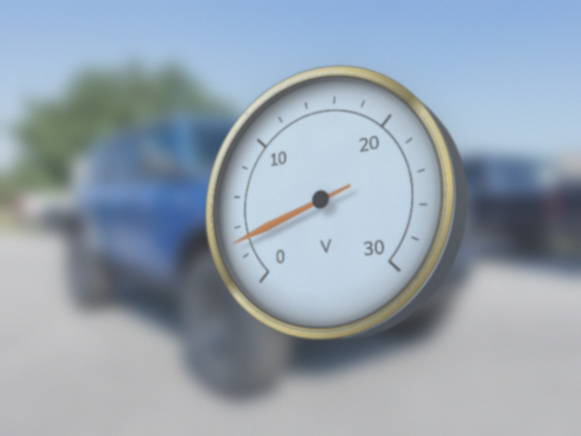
value=3 unit=V
